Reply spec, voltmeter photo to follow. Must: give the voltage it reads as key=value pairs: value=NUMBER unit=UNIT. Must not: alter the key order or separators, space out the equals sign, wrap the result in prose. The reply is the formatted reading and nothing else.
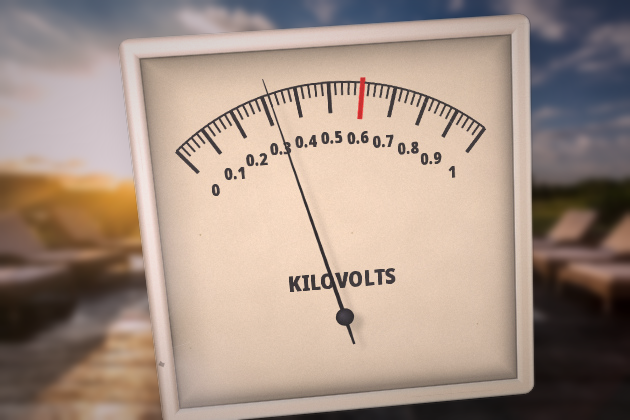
value=0.32 unit=kV
